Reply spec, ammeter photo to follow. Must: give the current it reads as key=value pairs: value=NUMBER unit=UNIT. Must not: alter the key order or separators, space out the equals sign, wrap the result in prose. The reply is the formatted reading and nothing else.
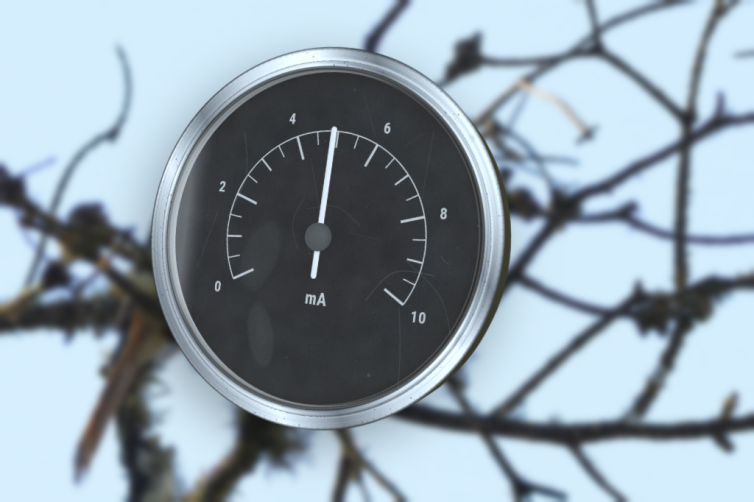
value=5 unit=mA
